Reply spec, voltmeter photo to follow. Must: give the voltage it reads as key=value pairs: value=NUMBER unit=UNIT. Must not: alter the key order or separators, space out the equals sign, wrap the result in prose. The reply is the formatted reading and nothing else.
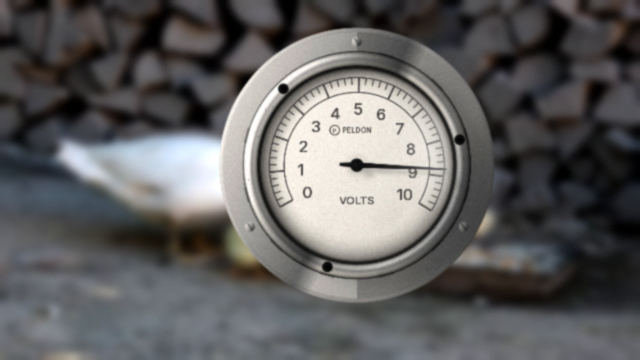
value=8.8 unit=V
